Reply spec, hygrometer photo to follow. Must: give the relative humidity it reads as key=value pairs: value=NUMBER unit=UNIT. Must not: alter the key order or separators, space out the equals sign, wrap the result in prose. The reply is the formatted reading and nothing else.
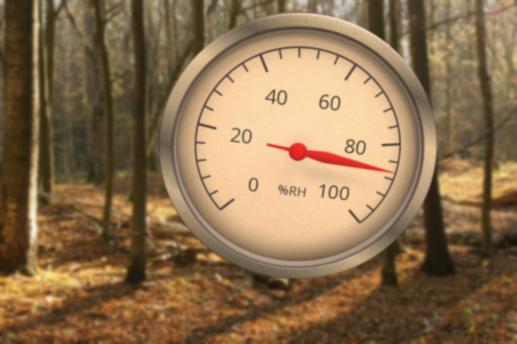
value=86 unit=%
